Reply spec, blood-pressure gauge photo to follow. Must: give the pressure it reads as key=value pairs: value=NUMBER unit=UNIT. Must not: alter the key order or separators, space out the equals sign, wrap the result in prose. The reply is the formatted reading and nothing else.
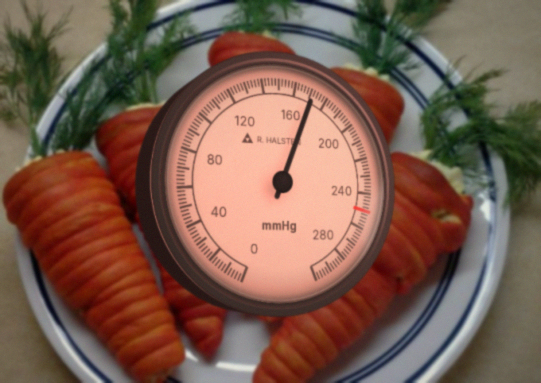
value=170 unit=mmHg
